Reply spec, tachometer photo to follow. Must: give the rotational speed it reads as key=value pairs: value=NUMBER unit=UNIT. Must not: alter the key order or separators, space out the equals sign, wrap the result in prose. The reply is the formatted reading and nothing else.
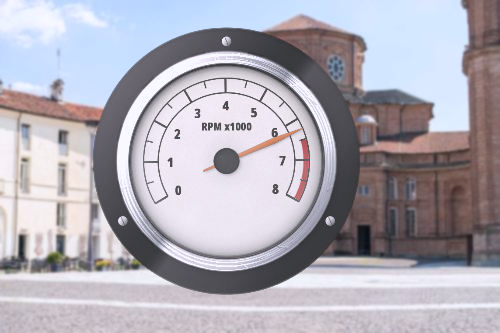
value=6250 unit=rpm
